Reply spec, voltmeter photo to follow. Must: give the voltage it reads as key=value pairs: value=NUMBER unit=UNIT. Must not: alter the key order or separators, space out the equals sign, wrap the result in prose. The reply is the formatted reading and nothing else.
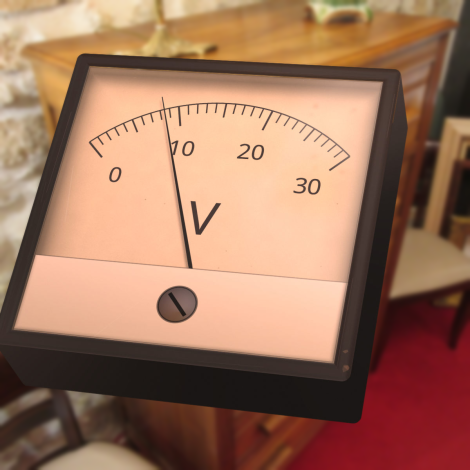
value=8.5 unit=V
